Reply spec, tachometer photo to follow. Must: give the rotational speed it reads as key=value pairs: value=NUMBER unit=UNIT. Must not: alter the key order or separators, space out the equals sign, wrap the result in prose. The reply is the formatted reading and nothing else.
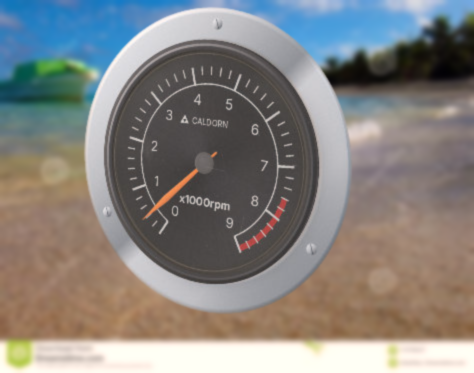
value=400 unit=rpm
